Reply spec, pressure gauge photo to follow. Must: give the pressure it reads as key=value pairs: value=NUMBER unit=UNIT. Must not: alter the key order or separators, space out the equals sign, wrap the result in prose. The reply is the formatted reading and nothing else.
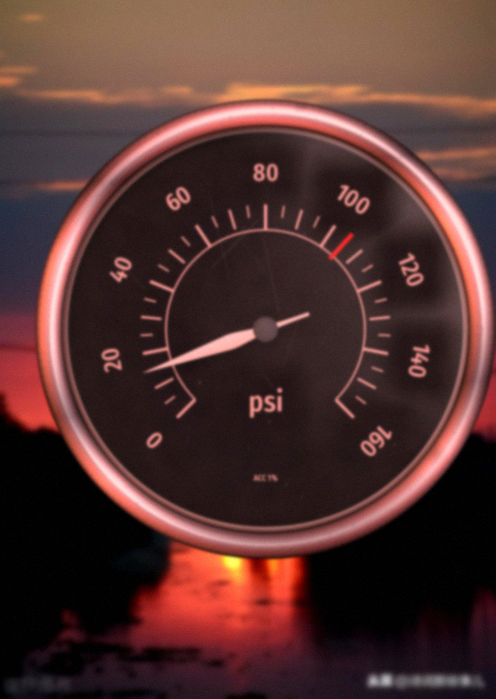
value=15 unit=psi
